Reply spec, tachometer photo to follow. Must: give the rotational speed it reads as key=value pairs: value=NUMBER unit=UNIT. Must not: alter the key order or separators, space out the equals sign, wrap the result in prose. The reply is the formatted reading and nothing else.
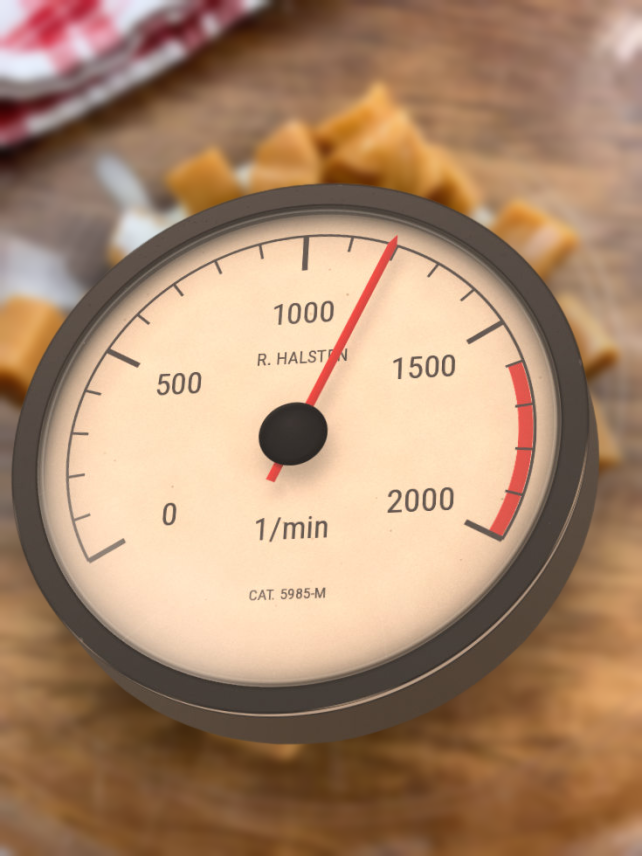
value=1200 unit=rpm
